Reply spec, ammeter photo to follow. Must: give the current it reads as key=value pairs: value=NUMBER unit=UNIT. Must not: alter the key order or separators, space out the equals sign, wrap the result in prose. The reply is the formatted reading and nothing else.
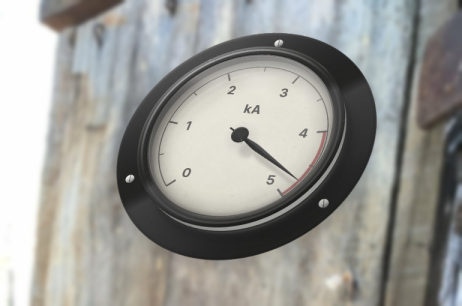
value=4.75 unit=kA
